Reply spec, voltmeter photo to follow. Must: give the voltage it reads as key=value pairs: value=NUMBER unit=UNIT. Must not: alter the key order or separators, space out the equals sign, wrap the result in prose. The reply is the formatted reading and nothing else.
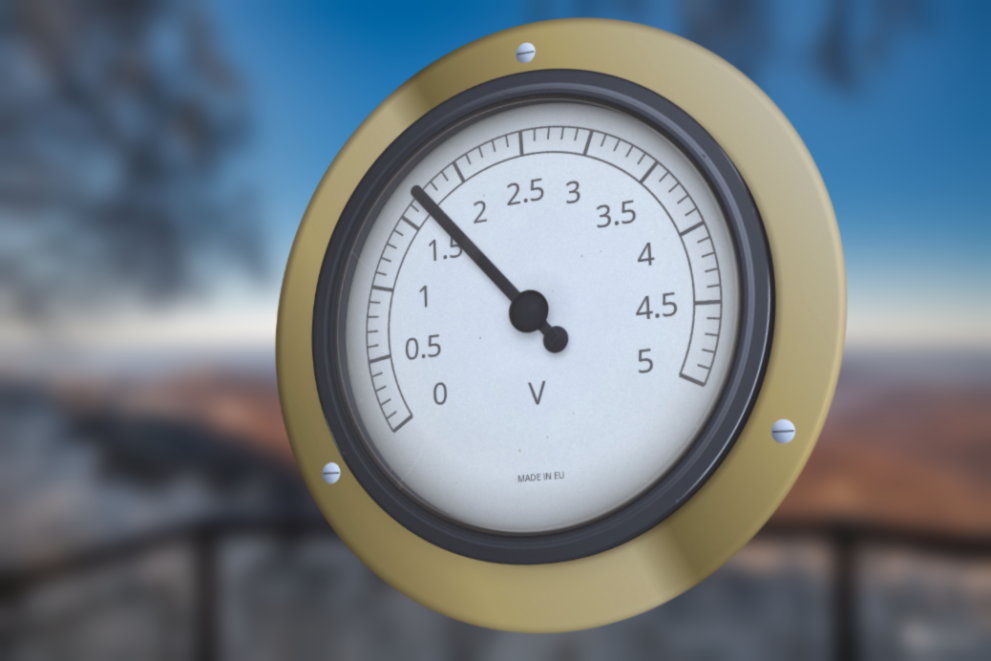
value=1.7 unit=V
